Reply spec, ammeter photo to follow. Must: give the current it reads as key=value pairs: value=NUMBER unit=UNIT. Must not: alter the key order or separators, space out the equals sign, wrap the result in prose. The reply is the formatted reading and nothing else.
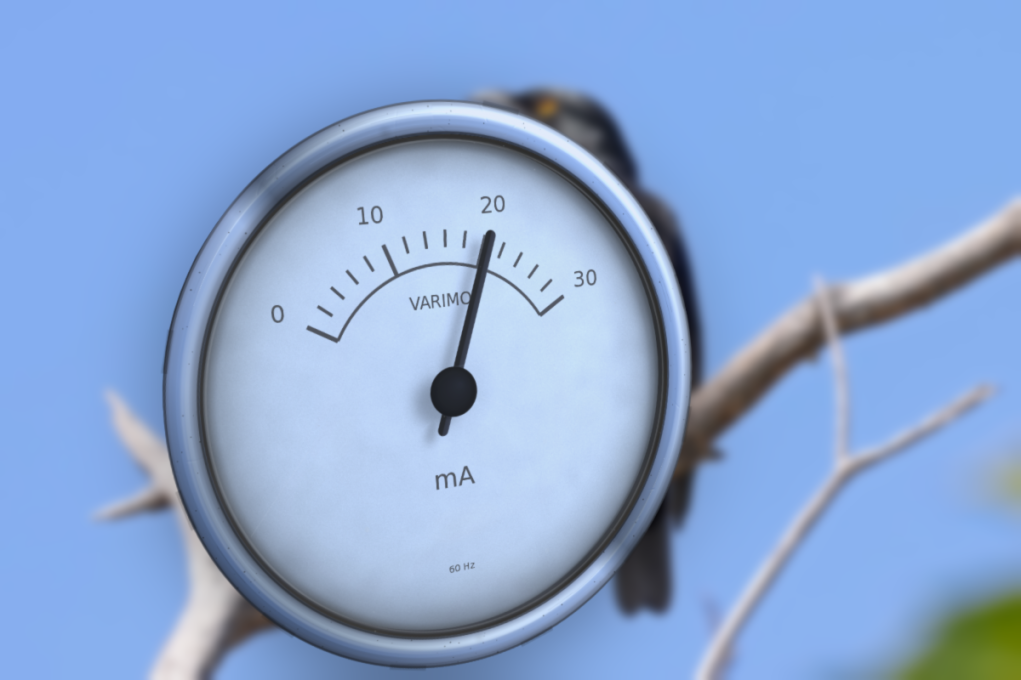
value=20 unit=mA
